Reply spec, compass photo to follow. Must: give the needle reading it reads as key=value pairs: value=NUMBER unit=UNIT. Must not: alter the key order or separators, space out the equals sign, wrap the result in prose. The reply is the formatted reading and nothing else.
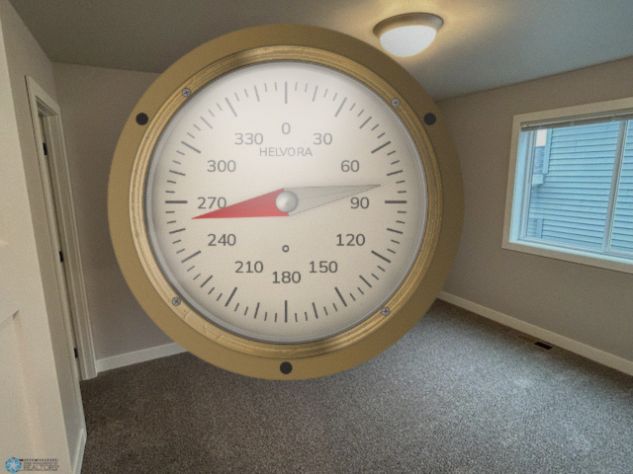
value=260 unit=°
